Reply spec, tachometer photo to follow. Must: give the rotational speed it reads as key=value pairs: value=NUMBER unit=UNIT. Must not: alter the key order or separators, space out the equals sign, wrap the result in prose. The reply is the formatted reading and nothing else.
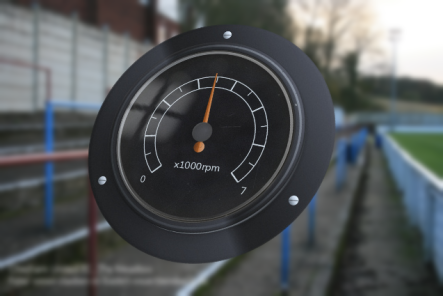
value=3500 unit=rpm
